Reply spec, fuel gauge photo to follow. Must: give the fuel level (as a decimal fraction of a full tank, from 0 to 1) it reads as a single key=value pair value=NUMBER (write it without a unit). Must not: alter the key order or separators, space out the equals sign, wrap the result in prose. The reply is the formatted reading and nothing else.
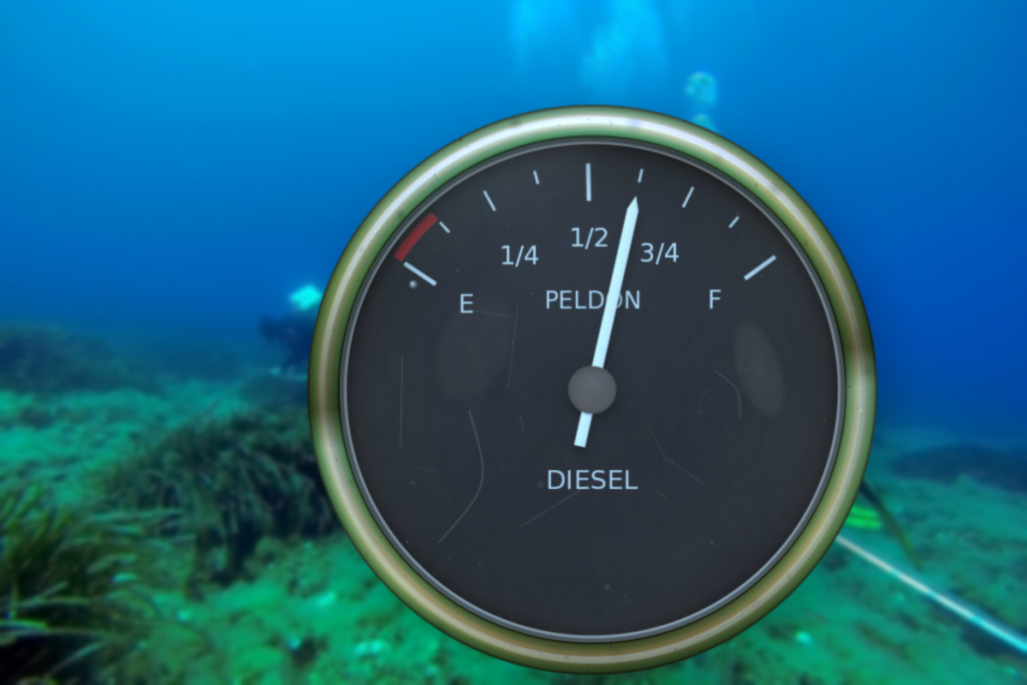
value=0.625
